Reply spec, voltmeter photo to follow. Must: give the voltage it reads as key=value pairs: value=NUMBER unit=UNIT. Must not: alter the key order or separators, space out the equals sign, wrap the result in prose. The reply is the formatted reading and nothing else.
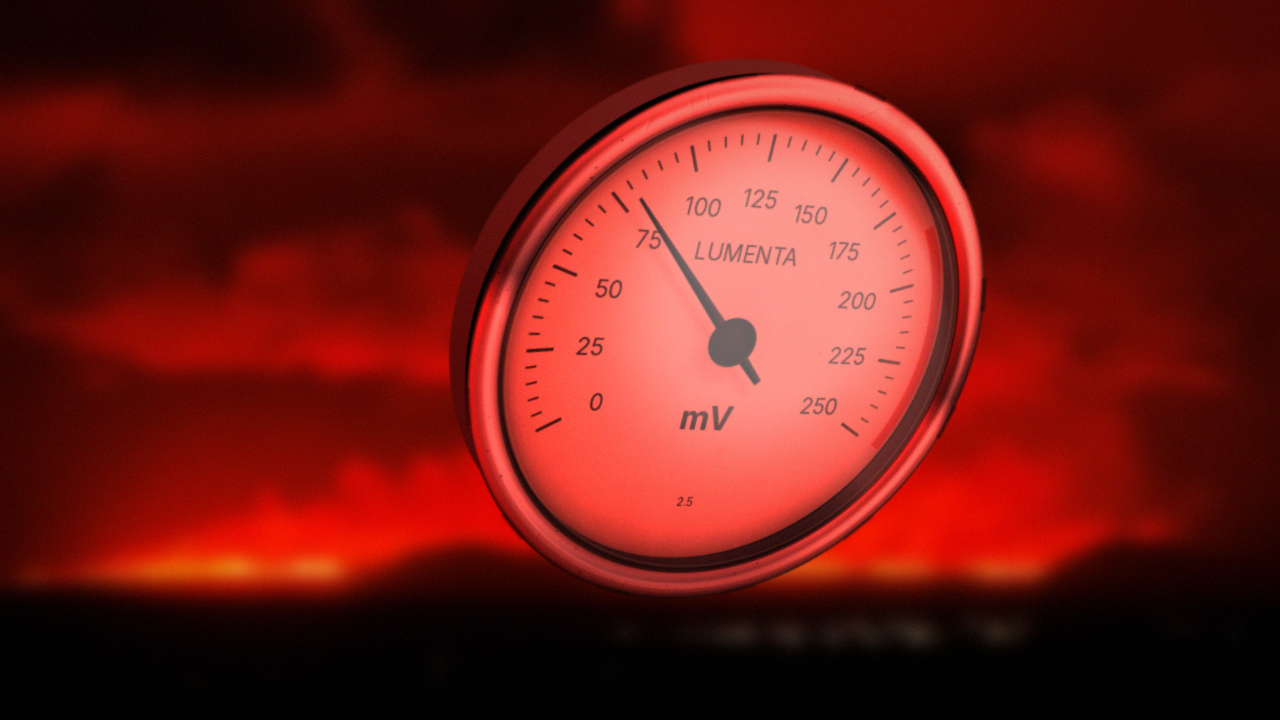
value=80 unit=mV
